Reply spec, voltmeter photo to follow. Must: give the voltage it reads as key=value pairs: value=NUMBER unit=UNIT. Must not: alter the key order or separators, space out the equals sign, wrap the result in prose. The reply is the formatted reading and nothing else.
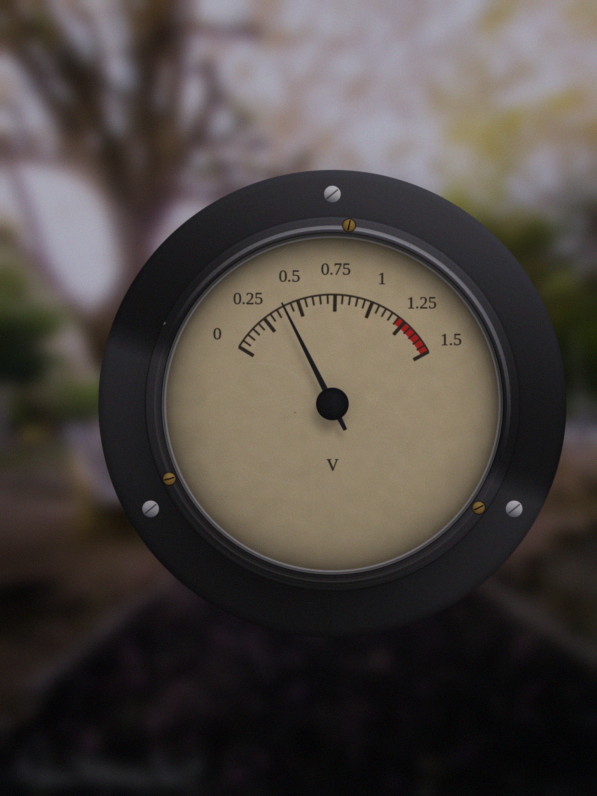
value=0.4 unit=V
